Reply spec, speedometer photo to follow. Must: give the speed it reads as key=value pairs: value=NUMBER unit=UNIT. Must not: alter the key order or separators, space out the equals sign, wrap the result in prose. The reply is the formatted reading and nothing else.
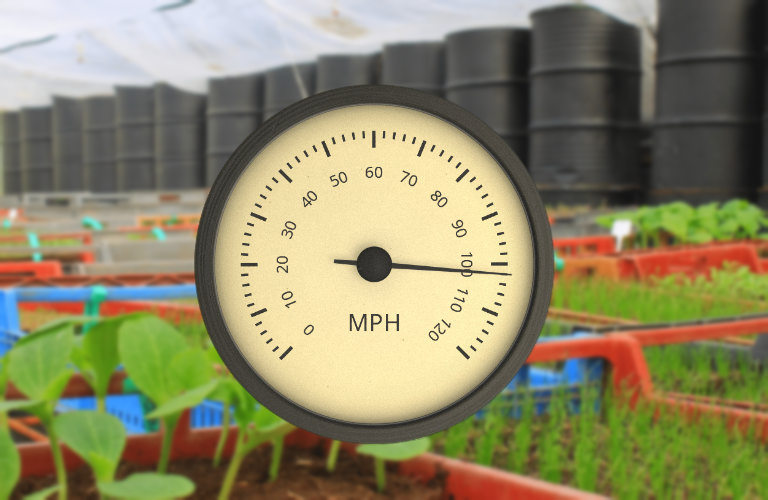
value=102 unit=mph
